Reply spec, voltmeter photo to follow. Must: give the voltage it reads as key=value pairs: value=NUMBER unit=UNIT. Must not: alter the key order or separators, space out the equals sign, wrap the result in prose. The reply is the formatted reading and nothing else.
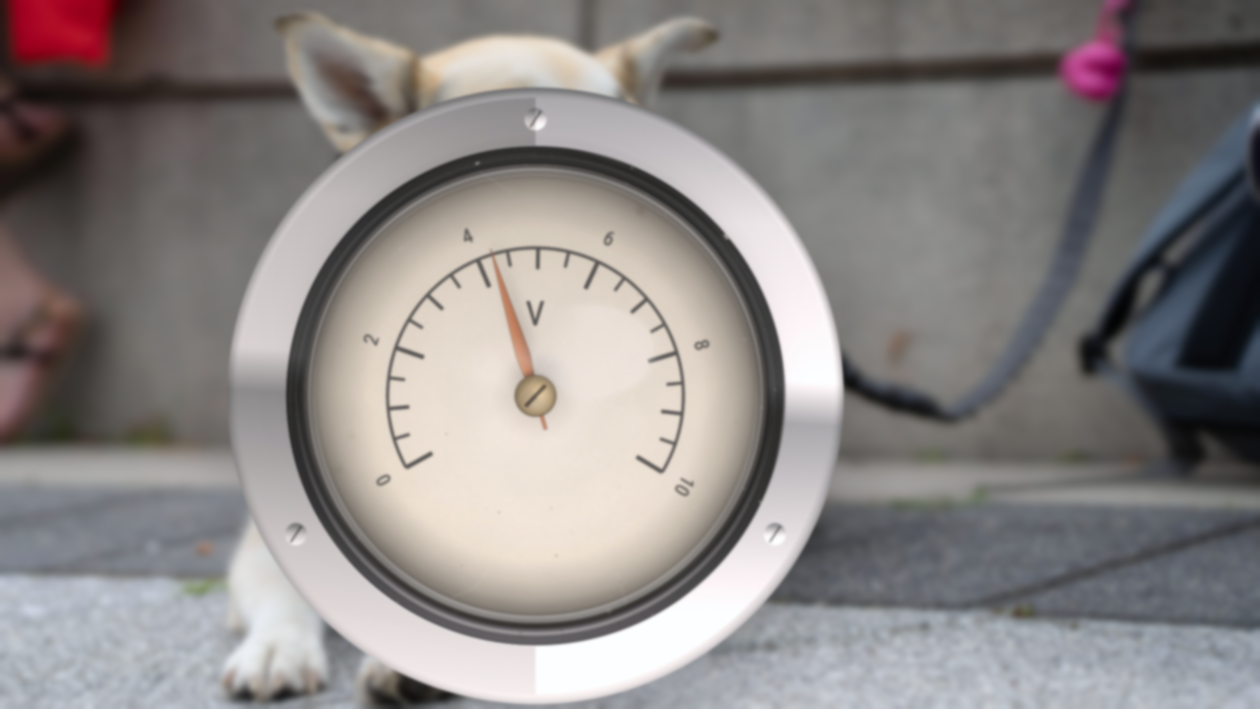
value=4.25 unit=V
